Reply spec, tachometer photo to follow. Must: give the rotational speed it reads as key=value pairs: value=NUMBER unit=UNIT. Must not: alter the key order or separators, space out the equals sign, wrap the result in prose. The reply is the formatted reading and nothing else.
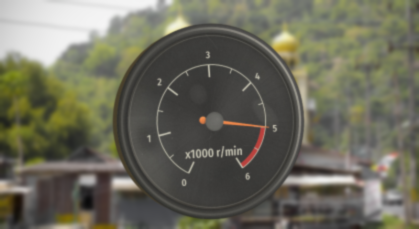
value=5000 unit=rpm
